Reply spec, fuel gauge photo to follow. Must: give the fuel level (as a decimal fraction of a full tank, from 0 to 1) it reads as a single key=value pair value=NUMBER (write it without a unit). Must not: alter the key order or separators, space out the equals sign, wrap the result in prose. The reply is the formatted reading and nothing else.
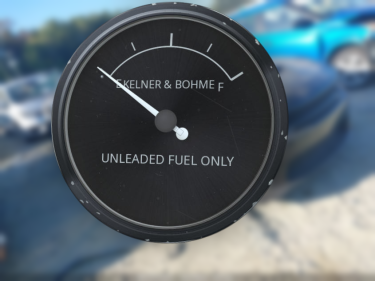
value=0
